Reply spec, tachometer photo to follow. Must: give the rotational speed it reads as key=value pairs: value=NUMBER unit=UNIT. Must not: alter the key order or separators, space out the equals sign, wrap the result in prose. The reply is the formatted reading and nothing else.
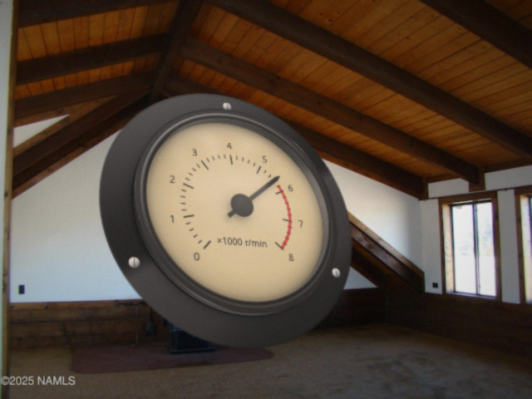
value=5600 unit=rpm
